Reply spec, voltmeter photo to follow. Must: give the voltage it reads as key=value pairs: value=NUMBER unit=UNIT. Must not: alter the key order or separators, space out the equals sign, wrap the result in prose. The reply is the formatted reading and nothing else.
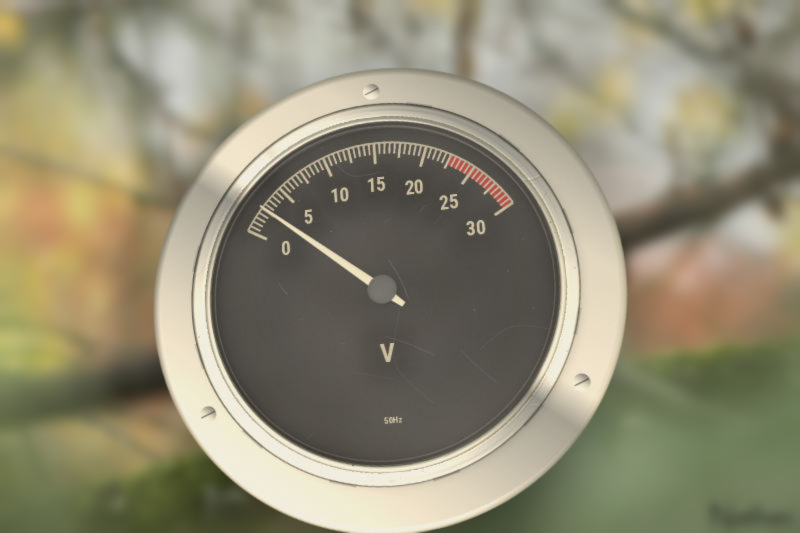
value=2.5 unit=V
